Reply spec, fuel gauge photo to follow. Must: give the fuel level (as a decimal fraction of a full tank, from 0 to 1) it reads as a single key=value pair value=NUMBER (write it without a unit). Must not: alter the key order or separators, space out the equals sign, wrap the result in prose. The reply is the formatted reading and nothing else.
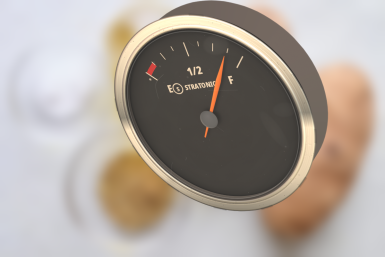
value=0.875
